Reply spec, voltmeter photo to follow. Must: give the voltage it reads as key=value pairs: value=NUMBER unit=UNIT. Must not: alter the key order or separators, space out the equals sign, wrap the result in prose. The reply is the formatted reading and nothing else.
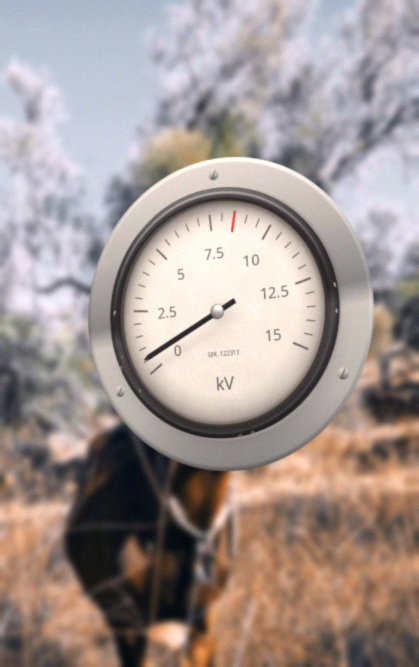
value=0.5 unit=kV
